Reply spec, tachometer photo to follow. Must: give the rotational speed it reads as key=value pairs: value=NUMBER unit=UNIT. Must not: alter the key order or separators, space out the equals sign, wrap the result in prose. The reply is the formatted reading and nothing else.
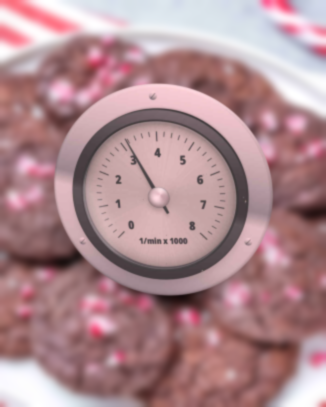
value=3200 unit=rpm
